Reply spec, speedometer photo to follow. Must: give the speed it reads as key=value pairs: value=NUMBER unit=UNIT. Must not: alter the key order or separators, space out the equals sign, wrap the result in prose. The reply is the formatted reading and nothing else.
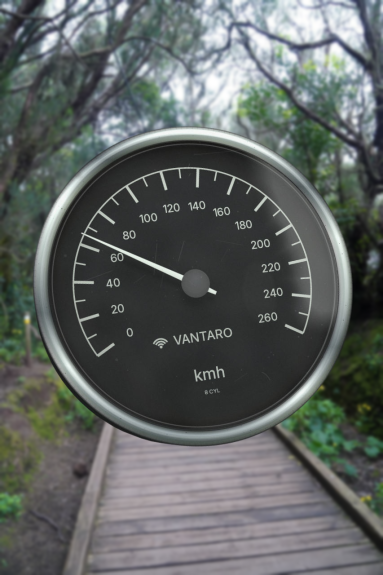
value=65 unit=km/h
